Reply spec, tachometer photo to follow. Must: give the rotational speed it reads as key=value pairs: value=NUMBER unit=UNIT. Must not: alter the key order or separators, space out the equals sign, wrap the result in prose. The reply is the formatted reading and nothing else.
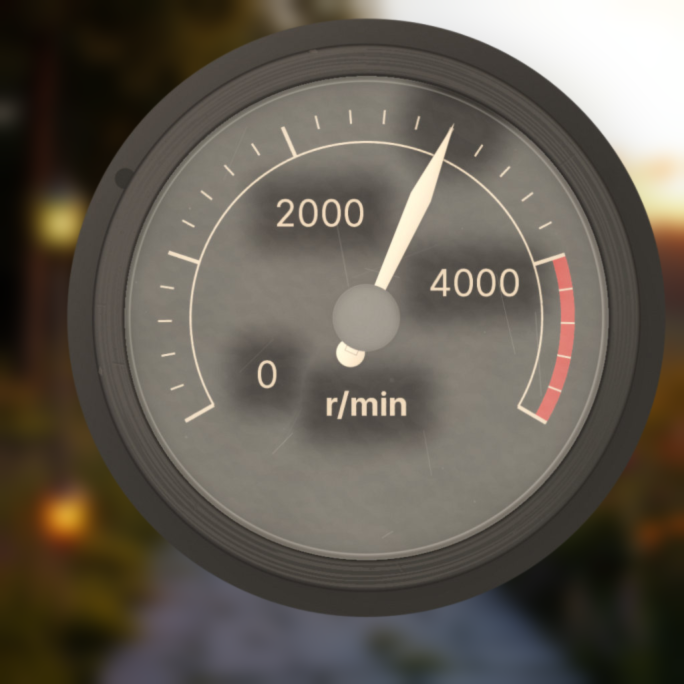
value=3000 unit=rpm
